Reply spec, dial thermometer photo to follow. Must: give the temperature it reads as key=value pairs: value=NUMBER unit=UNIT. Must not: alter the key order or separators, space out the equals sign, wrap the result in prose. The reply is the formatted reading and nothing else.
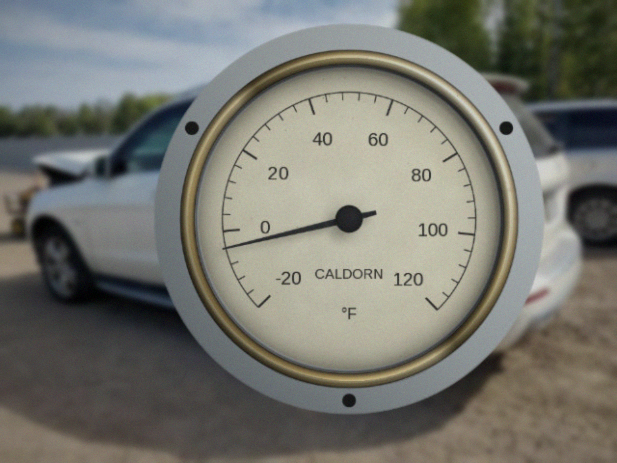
value=-4 unit=°F
